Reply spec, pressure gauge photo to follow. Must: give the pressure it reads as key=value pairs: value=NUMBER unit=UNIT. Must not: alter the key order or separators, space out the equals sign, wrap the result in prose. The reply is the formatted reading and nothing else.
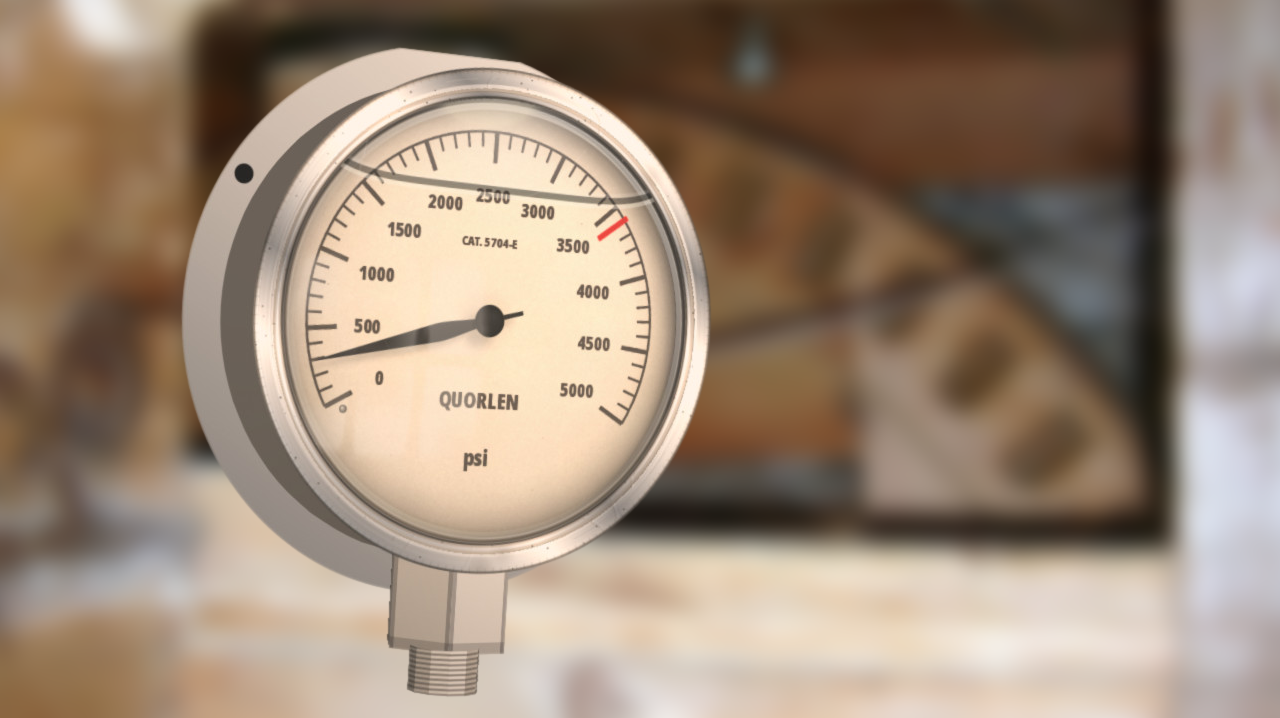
value=300 unit=psi
